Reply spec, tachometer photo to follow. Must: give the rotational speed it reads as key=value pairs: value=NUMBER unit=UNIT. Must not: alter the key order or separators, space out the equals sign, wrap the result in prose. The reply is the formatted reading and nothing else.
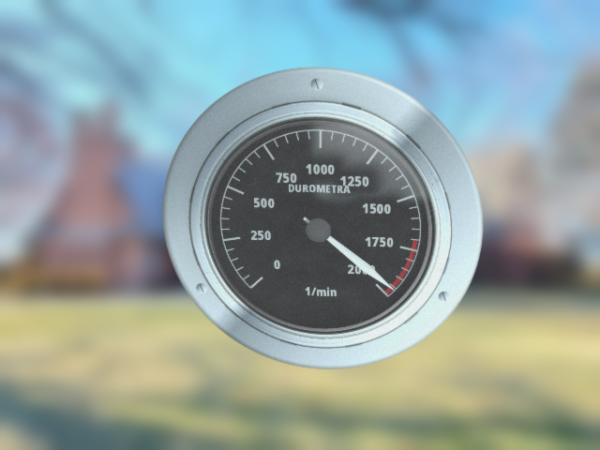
value=1950 unit=rpm
